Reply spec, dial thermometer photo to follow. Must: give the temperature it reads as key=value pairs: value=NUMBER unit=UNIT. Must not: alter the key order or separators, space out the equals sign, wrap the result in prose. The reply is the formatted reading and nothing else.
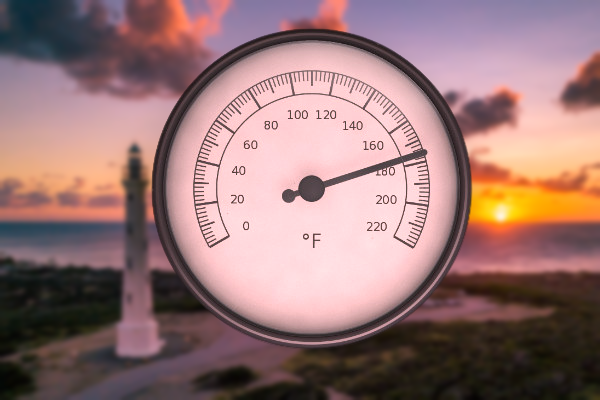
value=176 unit=°F
